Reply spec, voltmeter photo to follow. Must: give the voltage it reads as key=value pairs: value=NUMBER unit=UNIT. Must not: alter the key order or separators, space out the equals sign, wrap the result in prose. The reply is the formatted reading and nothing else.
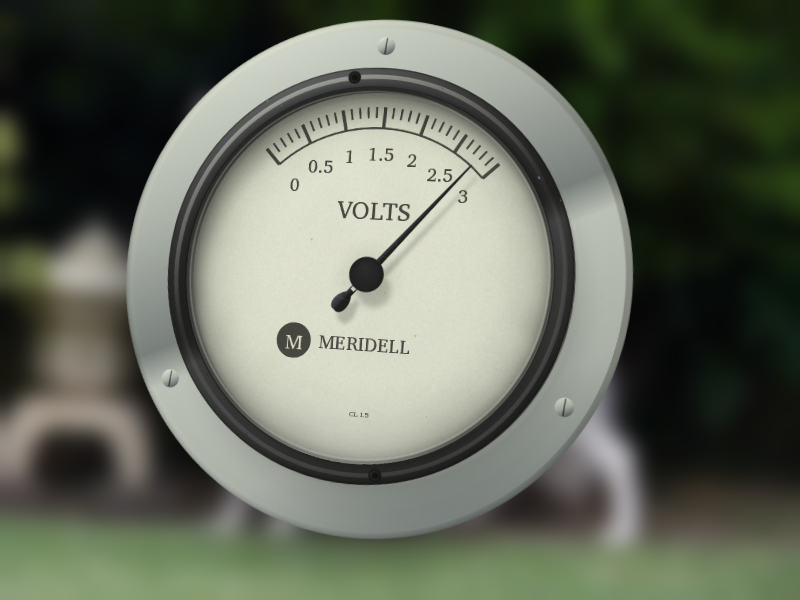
value=2.8 unit=V
